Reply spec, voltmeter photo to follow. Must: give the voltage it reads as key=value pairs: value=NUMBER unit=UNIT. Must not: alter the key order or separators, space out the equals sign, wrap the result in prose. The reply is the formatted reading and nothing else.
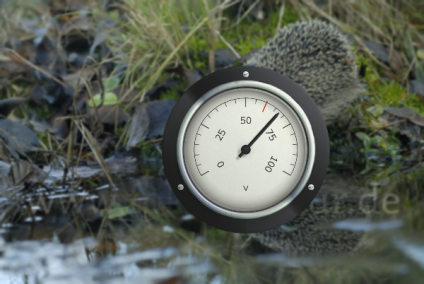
value=67.5 unit=V
